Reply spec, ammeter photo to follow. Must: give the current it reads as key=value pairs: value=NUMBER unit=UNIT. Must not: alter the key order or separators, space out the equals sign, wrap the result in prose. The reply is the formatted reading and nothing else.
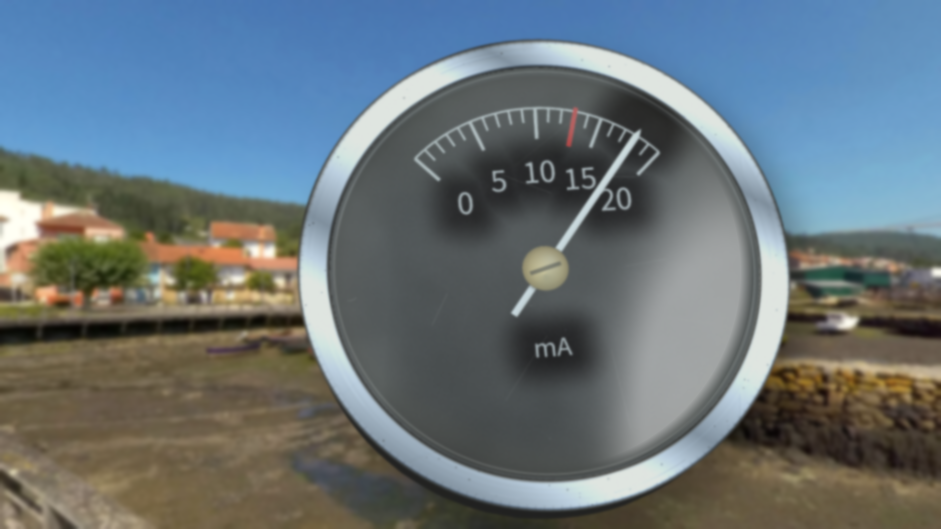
value=18 unit=mA
